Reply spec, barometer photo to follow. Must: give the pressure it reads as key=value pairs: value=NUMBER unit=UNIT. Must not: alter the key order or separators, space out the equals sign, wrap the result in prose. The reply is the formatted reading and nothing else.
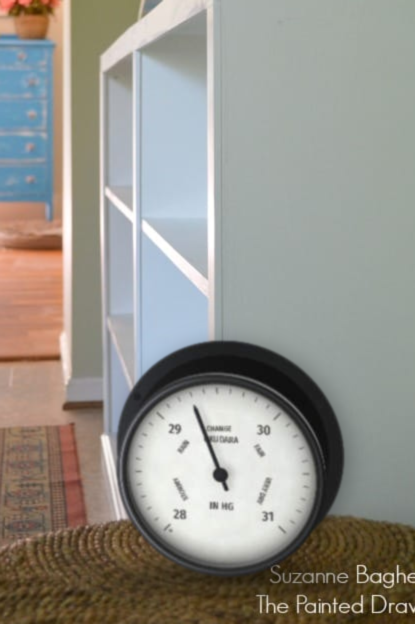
value=29.3 unit=inHg
